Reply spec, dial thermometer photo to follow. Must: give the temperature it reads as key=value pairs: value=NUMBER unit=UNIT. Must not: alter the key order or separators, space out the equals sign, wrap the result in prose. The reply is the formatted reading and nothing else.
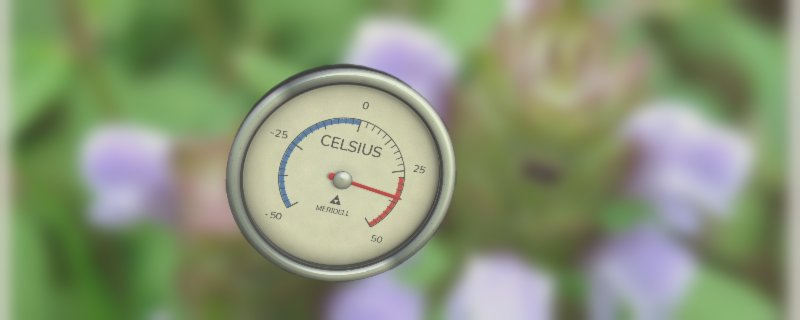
value=35 unit=°C
